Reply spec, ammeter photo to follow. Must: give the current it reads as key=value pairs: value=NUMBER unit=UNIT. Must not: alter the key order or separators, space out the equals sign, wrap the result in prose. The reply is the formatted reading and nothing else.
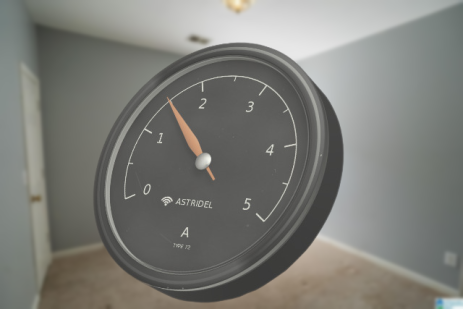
value=1.5 unit=A
